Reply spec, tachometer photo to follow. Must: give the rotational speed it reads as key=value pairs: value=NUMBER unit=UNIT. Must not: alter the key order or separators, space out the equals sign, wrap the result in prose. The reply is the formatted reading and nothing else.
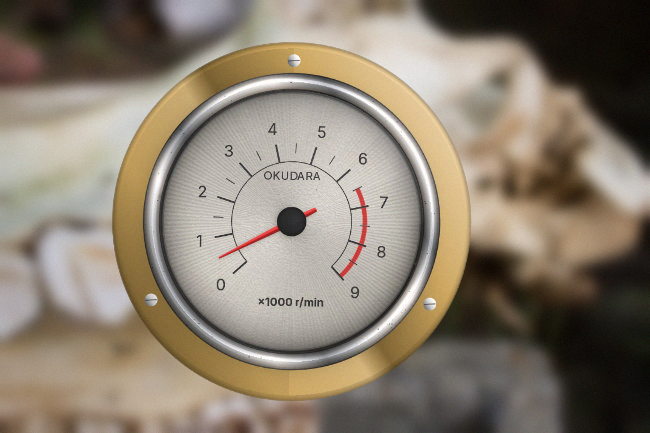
value=500 unit=rpm
